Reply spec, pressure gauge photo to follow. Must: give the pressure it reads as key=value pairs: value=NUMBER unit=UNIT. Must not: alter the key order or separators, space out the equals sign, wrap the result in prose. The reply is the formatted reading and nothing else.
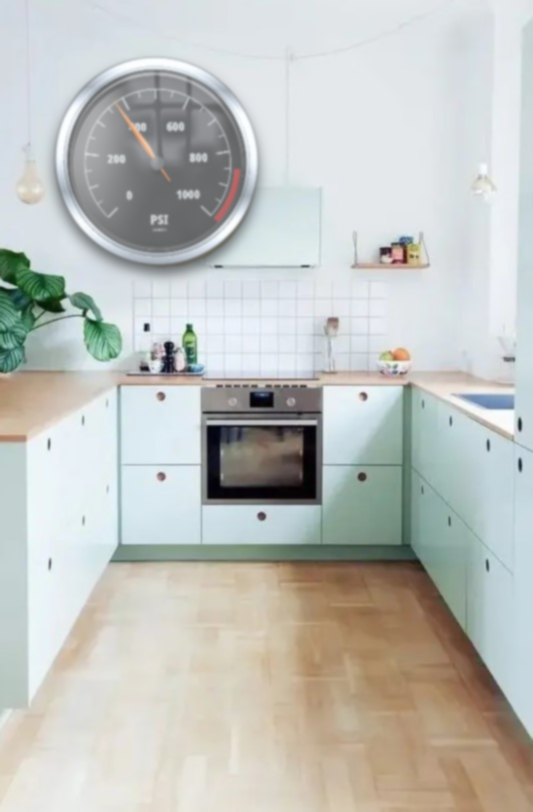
value=375 unit=psi
